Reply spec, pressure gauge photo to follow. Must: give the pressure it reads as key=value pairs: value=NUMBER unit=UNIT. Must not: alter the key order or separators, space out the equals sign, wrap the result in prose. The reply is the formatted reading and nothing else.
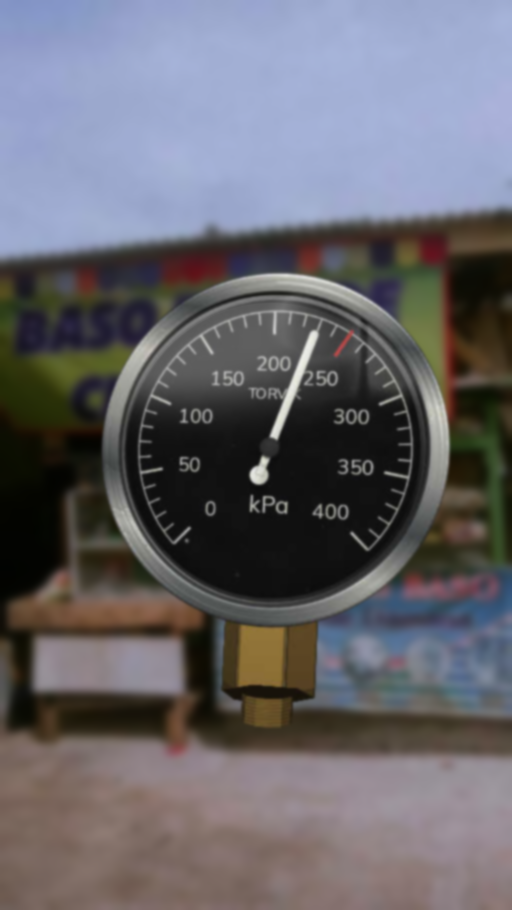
value=230 unit=kPa
